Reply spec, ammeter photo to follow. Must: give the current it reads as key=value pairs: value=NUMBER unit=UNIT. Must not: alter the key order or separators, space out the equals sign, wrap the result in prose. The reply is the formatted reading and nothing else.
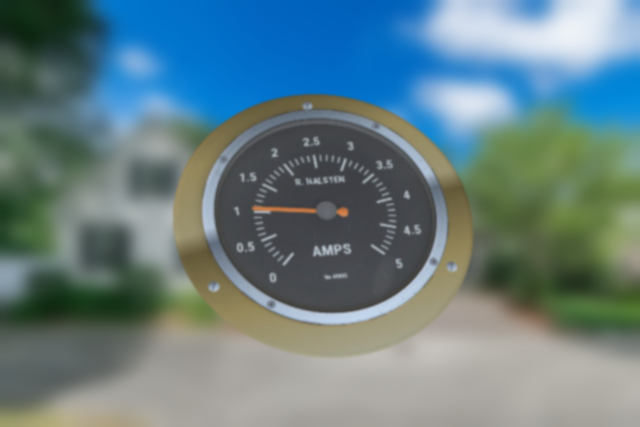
value=1 unit=A
